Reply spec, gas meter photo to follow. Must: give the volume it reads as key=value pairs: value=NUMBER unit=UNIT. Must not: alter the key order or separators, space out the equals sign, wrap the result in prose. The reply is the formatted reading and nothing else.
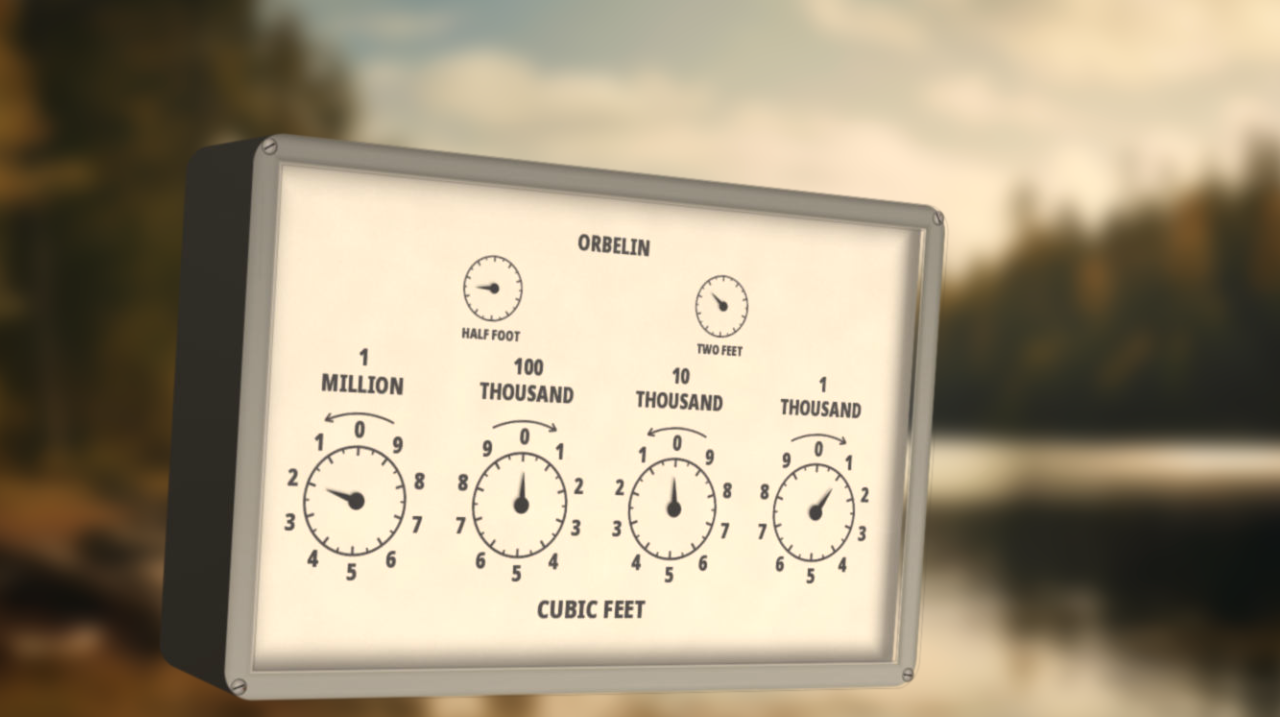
value=200100 unit=ft³
